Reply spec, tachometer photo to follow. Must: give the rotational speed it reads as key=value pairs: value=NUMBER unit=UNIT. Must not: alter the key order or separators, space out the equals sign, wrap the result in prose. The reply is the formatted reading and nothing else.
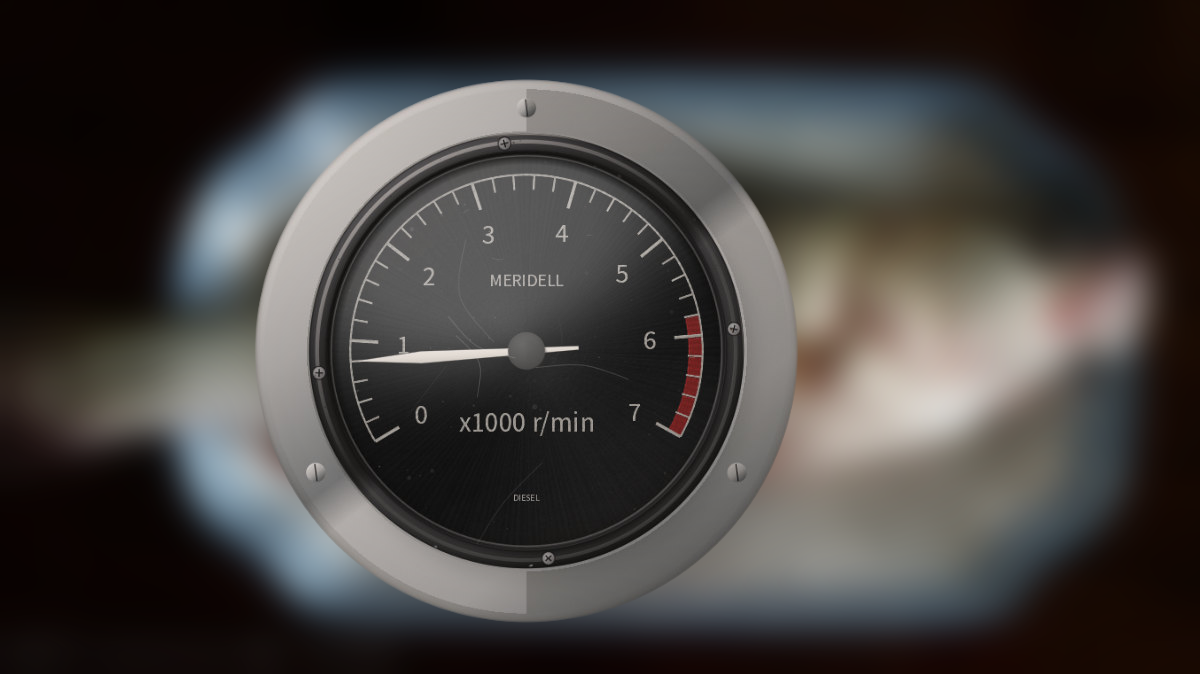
value=800 unit=rpm
